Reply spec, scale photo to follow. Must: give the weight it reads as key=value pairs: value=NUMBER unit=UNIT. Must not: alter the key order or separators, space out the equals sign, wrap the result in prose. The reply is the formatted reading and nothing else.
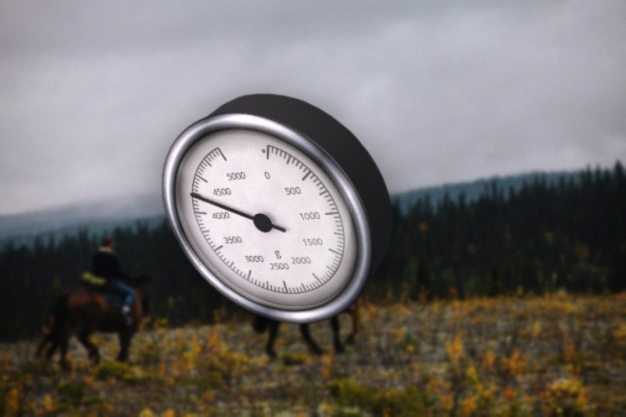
value=4250 unit=g
